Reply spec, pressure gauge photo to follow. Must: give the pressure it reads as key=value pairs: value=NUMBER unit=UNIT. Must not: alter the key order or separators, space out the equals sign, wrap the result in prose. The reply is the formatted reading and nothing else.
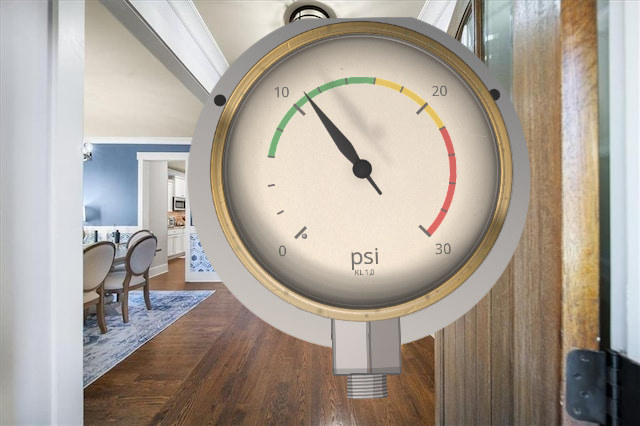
value=11 unit=psi
